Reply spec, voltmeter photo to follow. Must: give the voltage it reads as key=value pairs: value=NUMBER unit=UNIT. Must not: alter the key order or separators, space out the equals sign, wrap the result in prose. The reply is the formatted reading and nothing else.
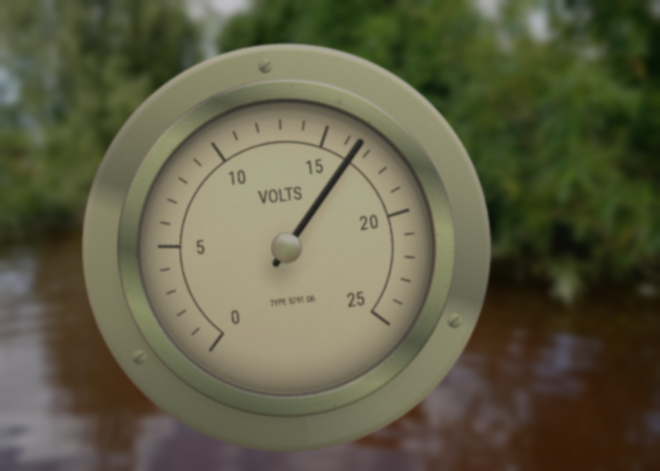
value=16.5 unit=V
